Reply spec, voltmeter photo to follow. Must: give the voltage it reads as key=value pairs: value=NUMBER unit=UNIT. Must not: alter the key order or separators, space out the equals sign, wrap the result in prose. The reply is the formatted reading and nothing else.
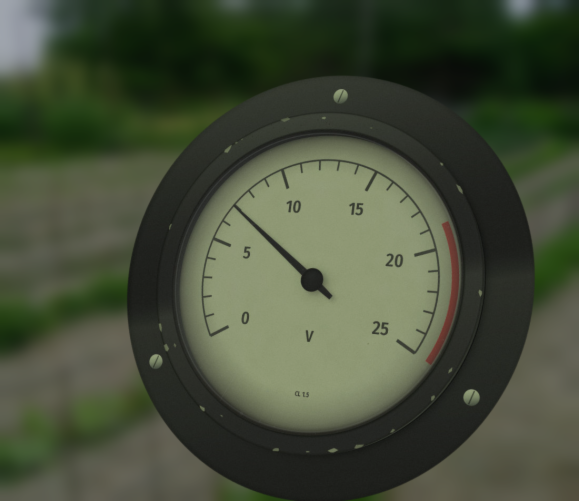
value=7 unit=V
